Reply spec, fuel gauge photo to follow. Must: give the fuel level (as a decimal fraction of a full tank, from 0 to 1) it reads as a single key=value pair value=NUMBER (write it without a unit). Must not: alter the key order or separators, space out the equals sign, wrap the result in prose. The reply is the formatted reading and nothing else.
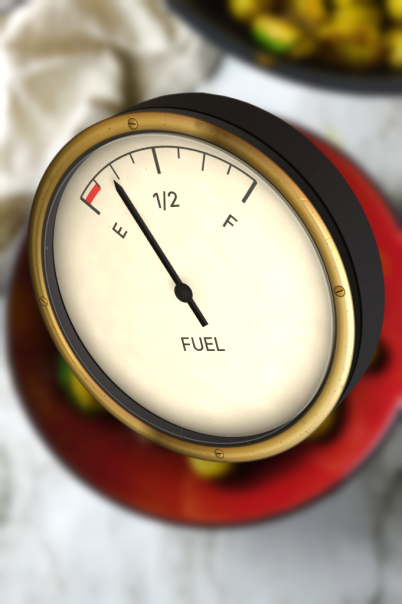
value=0.25
